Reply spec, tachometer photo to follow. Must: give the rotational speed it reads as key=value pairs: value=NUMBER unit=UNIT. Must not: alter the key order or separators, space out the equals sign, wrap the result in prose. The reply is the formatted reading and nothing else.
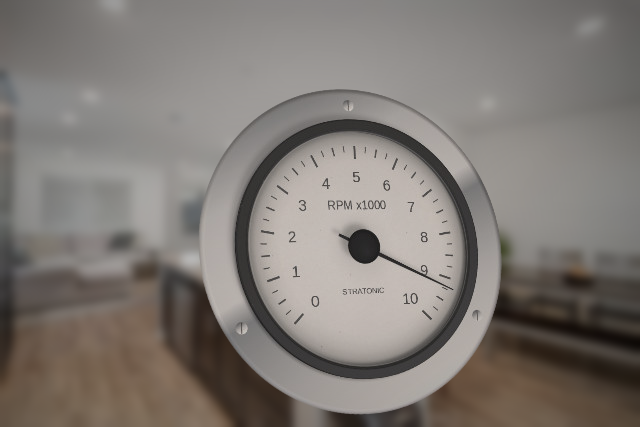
value=9250 unit=rpm
